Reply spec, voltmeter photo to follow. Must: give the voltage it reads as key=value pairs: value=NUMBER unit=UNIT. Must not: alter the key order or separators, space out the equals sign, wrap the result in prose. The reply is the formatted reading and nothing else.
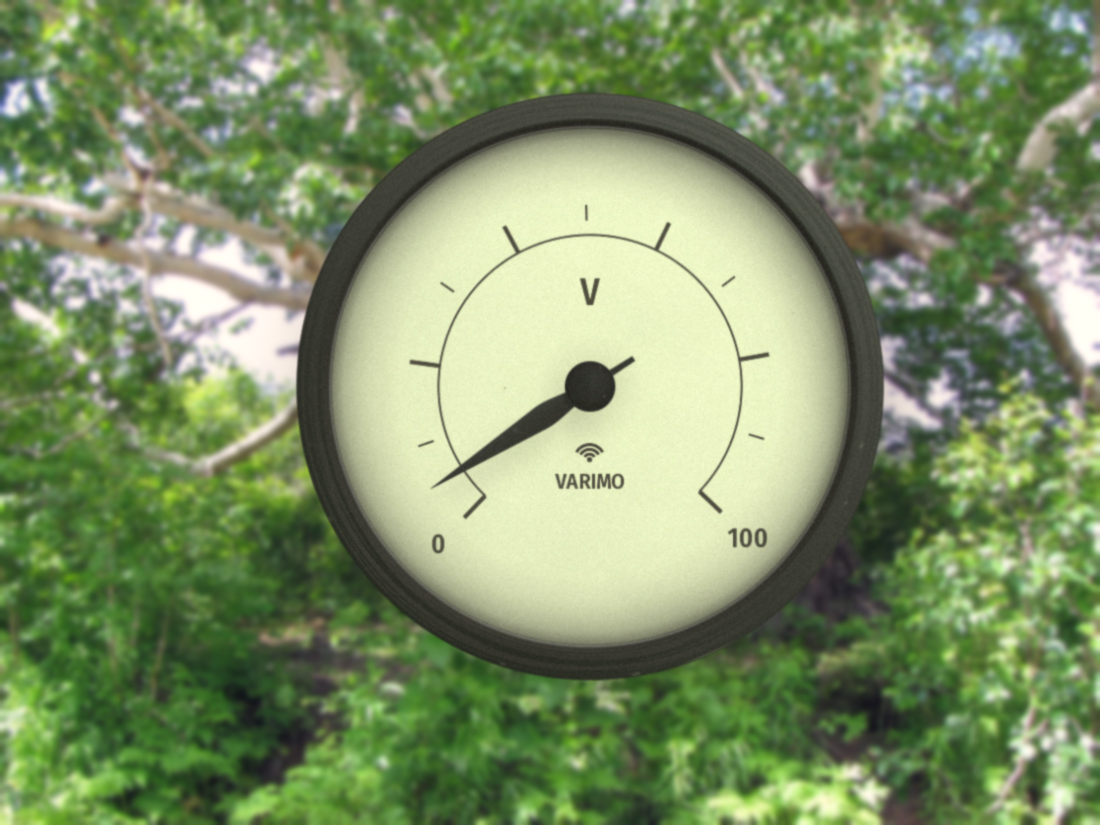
value=5 unit=V
